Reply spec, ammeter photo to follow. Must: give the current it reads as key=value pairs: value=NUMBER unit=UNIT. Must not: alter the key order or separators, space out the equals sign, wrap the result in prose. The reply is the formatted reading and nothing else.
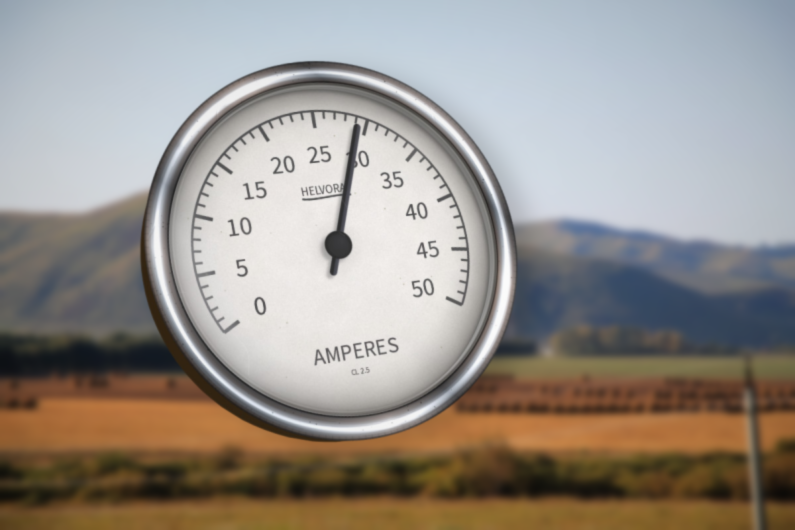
value=29 unit=A
